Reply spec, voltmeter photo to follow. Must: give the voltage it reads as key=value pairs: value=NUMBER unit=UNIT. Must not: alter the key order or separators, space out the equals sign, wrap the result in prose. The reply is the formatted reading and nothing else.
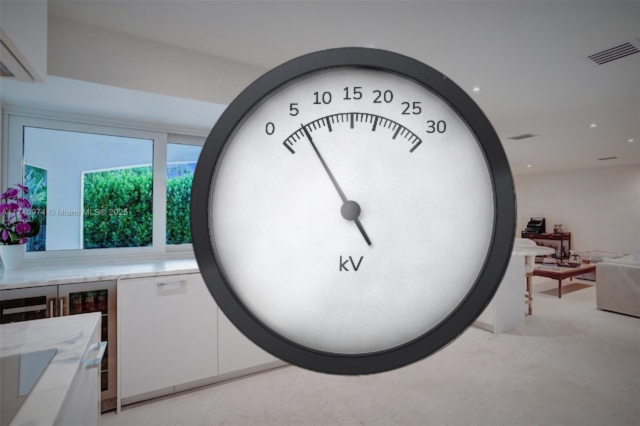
value=5 unit=kV
